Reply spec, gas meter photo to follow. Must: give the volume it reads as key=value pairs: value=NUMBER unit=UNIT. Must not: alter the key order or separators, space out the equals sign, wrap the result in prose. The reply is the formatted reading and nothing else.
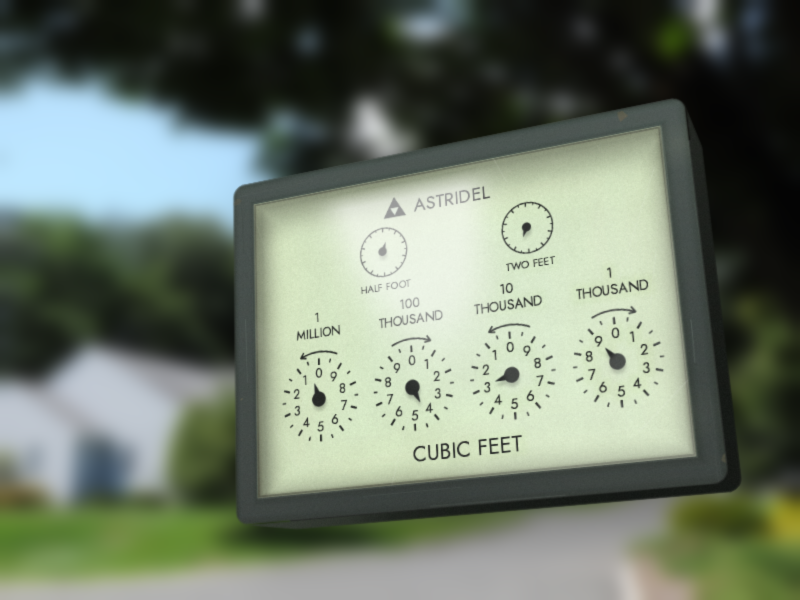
value=42900 unit=ft³
